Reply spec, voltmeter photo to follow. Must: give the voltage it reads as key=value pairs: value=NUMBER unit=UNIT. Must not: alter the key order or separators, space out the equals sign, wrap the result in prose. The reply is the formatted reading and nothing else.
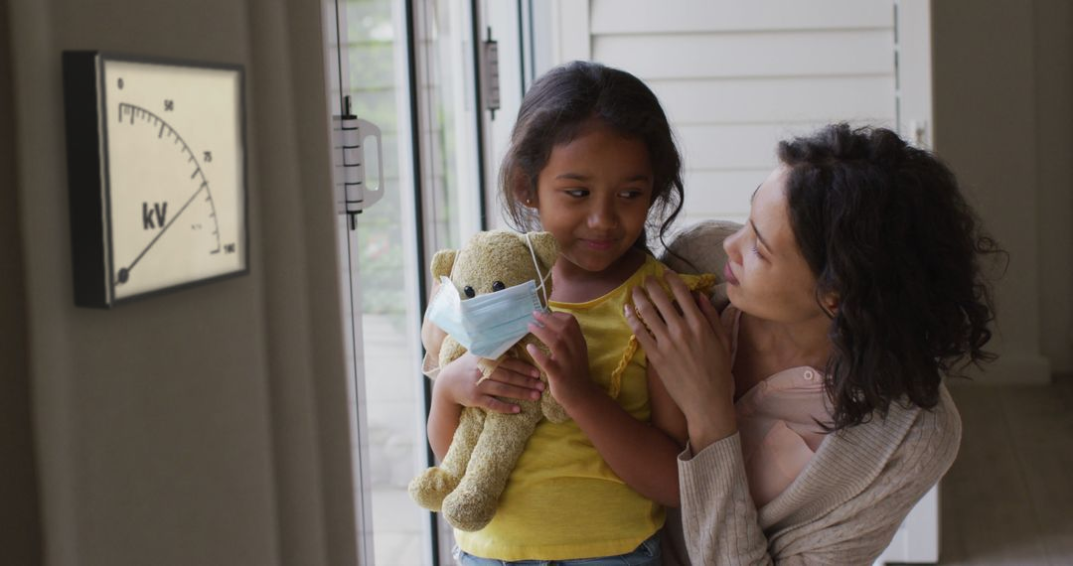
value=80 unit=kV
